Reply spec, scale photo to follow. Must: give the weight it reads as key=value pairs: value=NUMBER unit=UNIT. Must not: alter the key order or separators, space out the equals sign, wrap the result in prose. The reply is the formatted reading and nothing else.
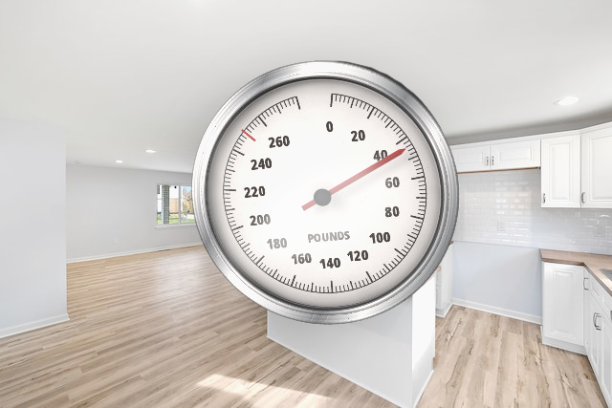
value=44 unit=lb
